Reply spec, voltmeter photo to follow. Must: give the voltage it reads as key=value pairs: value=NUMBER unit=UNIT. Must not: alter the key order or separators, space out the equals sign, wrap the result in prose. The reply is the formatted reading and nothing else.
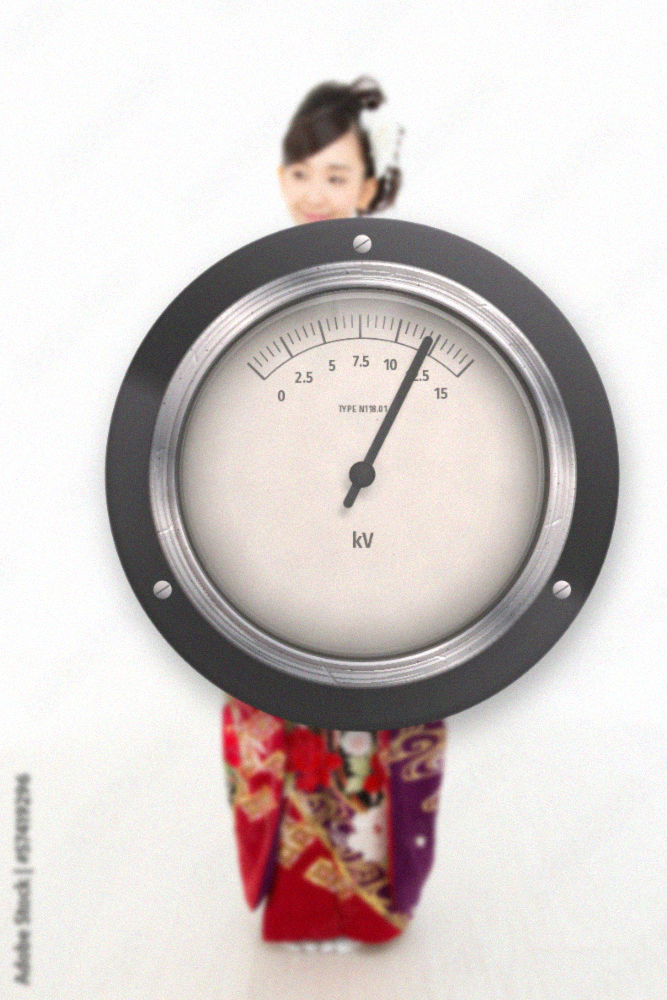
value=12 unit=kV
